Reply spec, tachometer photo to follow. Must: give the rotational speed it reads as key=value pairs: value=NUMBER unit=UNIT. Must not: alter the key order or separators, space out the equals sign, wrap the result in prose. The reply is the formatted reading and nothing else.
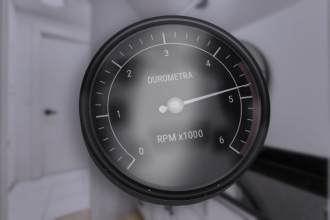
value=4800 unit=rpm
